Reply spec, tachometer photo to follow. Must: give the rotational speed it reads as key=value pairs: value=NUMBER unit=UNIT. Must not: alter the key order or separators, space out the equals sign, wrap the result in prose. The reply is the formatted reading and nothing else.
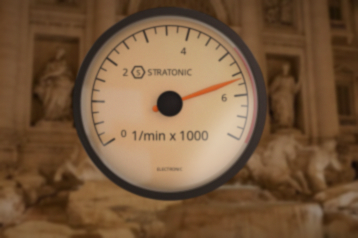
value=5625 unit=rpm
